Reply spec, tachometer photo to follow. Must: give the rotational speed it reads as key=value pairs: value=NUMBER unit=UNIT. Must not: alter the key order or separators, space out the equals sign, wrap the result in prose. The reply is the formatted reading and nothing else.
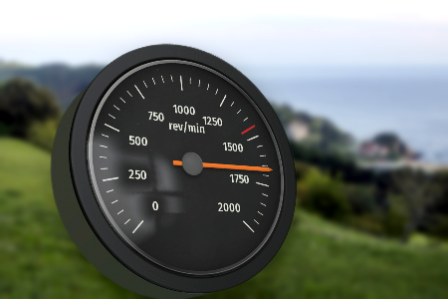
value=1675 unit=rpm
